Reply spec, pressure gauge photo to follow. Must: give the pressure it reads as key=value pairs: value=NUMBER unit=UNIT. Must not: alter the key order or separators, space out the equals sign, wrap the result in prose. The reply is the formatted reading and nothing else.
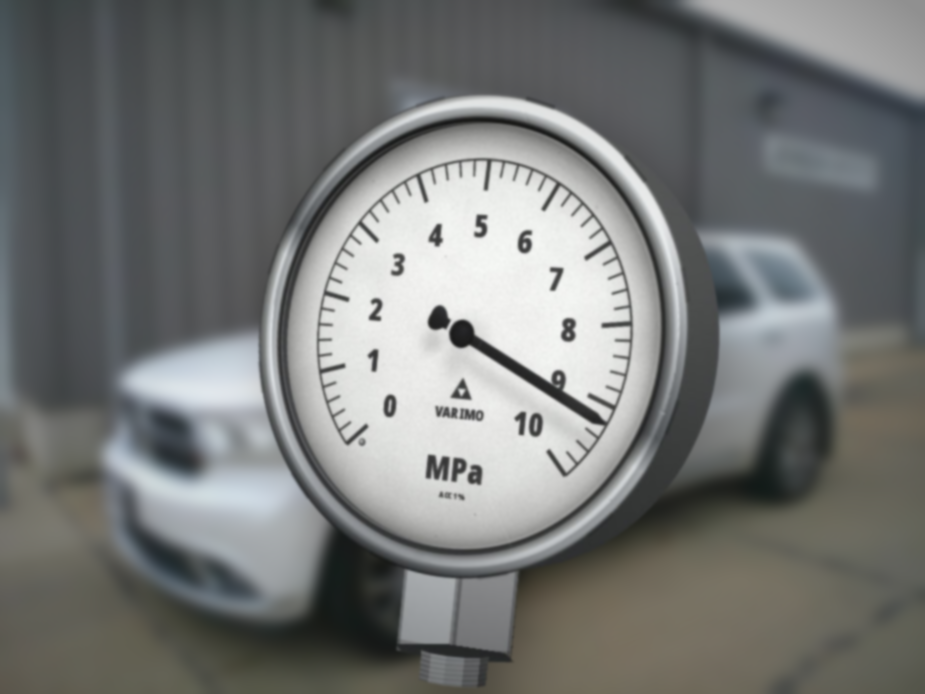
value=9.2 unit=MPa
